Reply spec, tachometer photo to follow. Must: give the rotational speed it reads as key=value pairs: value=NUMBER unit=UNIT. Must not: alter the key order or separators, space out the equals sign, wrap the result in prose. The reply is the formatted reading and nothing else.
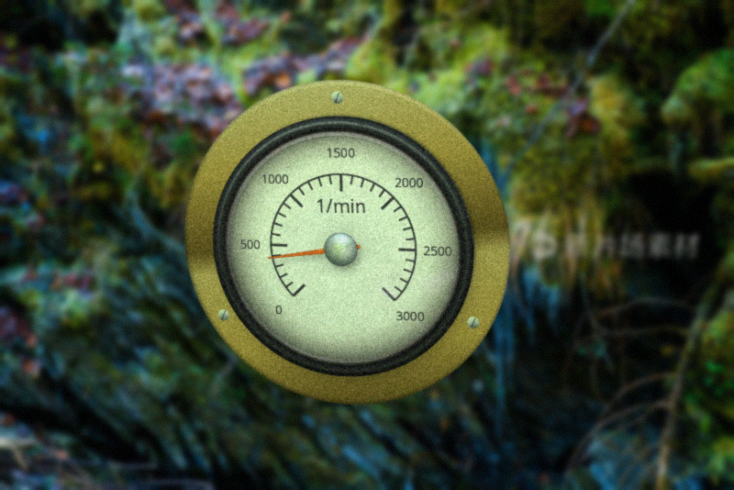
value=400 unit=rpm
